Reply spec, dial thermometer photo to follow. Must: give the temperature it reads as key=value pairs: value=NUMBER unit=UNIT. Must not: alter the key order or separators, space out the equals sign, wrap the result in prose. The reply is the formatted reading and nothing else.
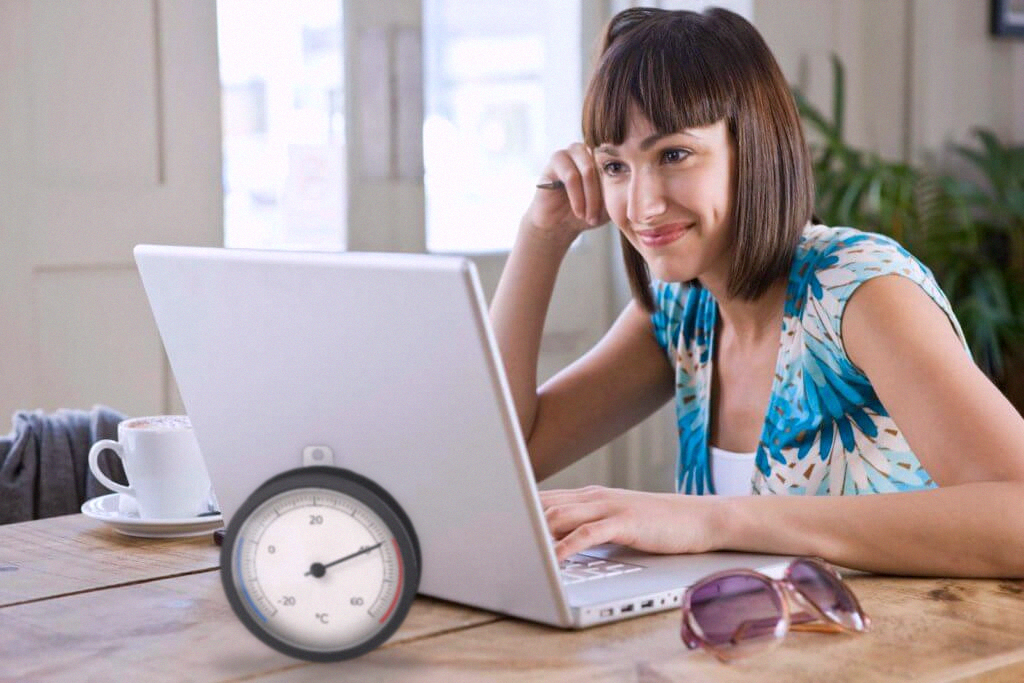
value=40 unit=°C
